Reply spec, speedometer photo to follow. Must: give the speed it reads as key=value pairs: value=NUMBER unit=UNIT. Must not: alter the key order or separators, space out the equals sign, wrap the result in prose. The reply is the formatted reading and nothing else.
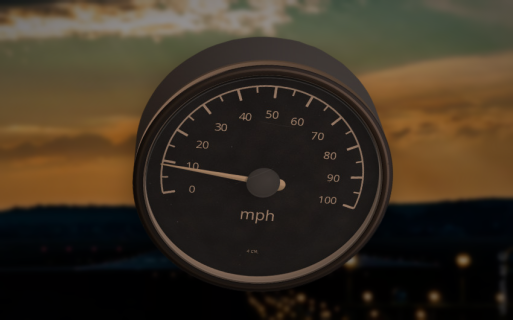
value=10 unit=mph
